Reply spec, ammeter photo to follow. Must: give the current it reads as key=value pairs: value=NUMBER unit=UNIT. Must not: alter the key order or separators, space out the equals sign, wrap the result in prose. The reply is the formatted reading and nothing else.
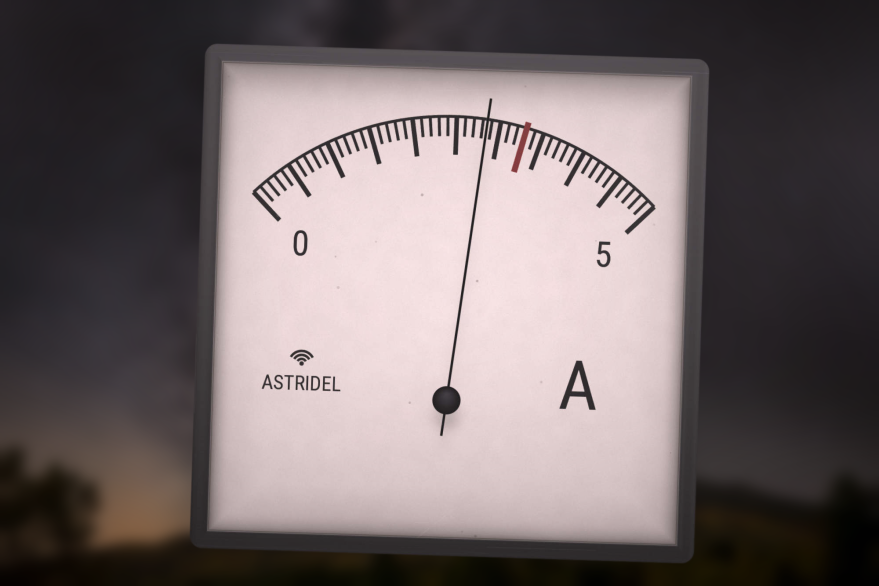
value=2.85 unit=A
